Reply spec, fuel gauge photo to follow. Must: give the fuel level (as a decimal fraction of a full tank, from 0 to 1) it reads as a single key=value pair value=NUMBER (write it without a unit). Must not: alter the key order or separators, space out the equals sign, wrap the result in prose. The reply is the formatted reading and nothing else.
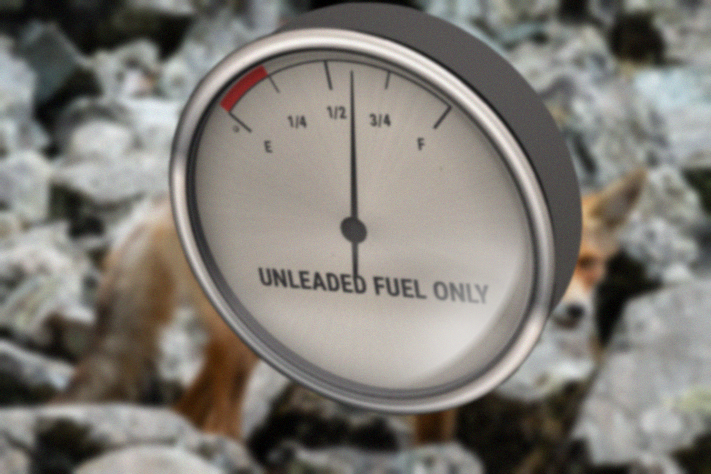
value=0.625
